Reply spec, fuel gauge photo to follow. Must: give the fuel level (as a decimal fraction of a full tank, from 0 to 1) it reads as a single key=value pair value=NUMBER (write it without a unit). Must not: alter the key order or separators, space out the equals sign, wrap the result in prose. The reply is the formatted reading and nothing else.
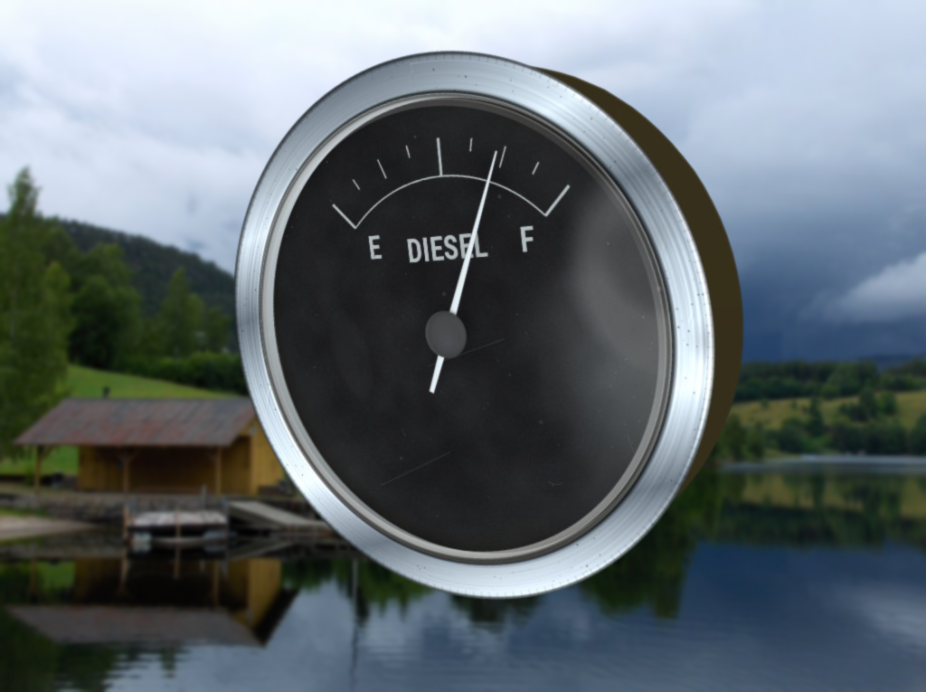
value=0.75
